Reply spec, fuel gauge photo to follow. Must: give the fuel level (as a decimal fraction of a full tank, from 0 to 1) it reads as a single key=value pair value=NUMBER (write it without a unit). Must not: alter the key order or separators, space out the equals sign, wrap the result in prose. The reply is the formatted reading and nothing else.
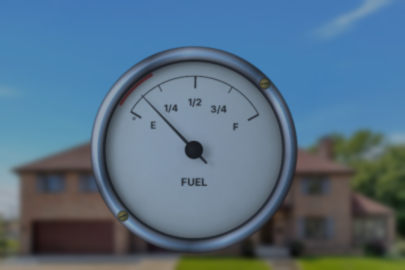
value=0.125
